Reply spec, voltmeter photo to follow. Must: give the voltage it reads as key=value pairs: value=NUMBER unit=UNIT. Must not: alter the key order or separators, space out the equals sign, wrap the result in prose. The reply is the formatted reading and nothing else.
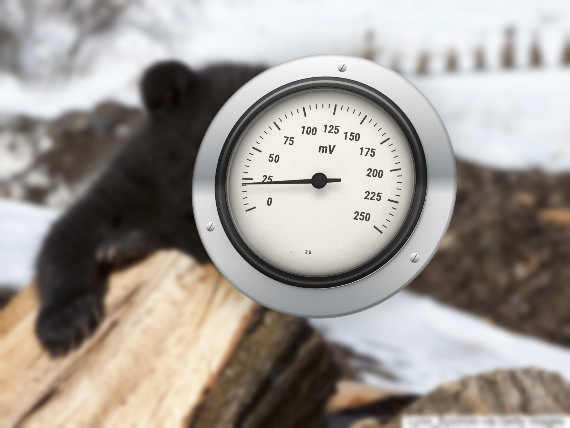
value=20 unit=mV
